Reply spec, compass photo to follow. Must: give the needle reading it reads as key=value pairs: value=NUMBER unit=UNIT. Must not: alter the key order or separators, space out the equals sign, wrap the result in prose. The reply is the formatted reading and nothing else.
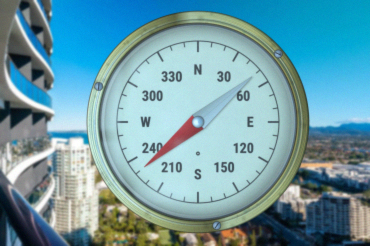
value=230 unit=°
